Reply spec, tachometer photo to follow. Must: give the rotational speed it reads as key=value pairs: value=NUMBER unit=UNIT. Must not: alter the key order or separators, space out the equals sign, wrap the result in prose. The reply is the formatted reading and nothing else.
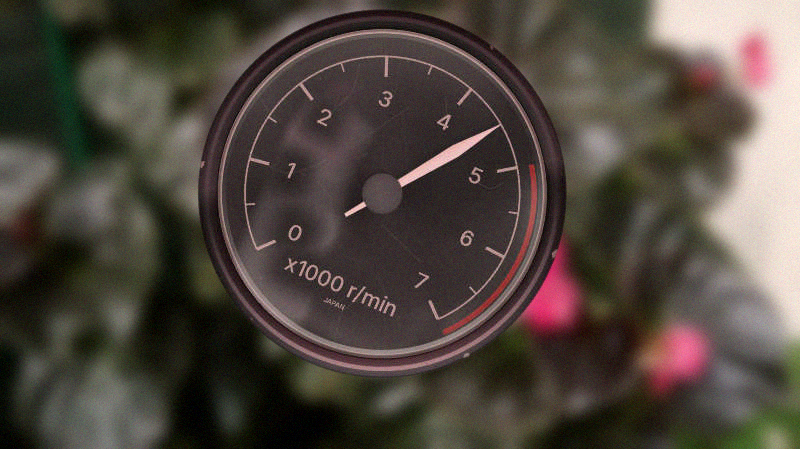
value=4500 unit=rpm
